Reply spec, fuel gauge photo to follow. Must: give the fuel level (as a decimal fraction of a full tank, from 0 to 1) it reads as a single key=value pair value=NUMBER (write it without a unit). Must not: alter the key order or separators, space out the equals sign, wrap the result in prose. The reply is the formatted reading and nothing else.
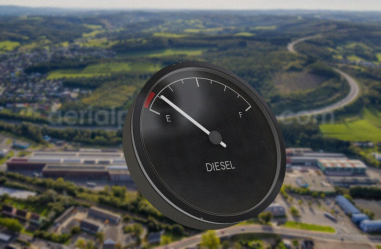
value=0.125
